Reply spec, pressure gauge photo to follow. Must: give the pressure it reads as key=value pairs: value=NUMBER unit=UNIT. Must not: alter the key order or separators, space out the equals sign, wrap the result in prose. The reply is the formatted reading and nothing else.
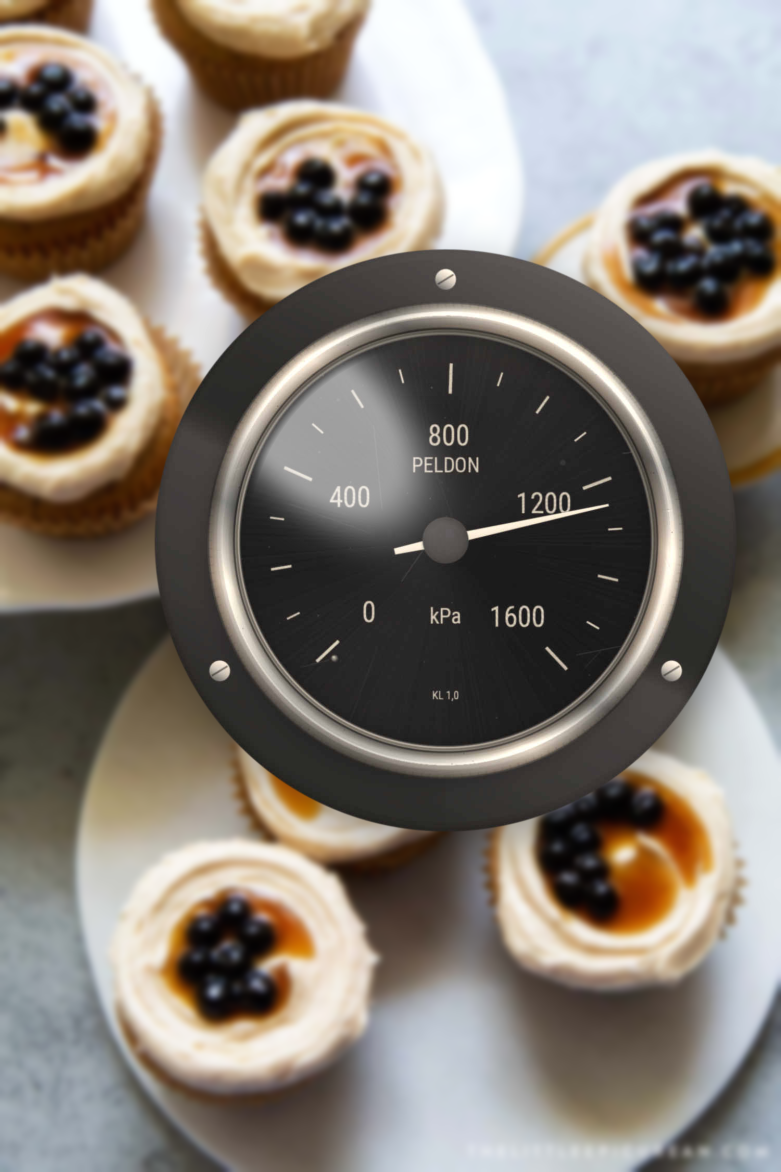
value=1250 unit=kPa
